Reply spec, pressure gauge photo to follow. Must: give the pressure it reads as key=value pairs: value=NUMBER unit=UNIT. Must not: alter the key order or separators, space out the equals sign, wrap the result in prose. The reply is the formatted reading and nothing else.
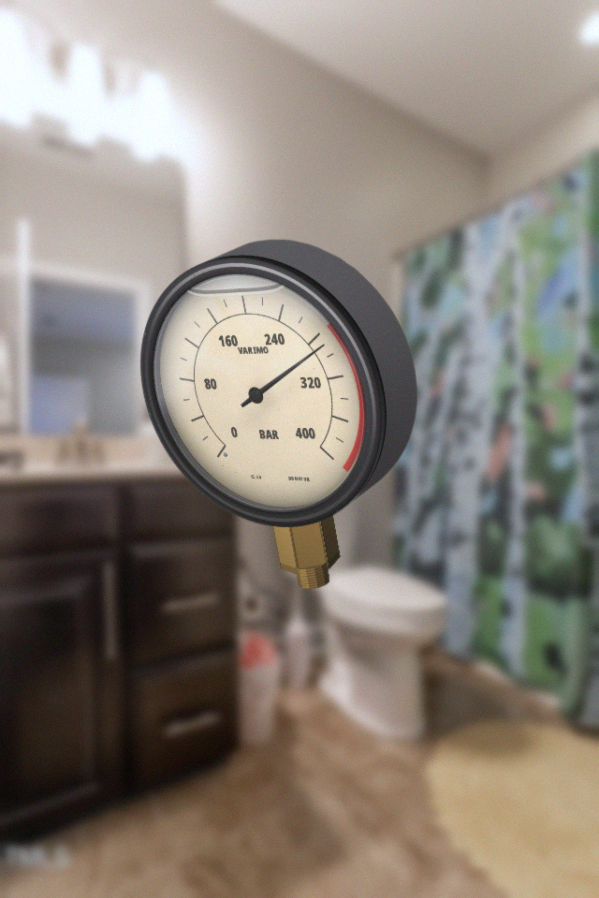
value=290 unit=bar
